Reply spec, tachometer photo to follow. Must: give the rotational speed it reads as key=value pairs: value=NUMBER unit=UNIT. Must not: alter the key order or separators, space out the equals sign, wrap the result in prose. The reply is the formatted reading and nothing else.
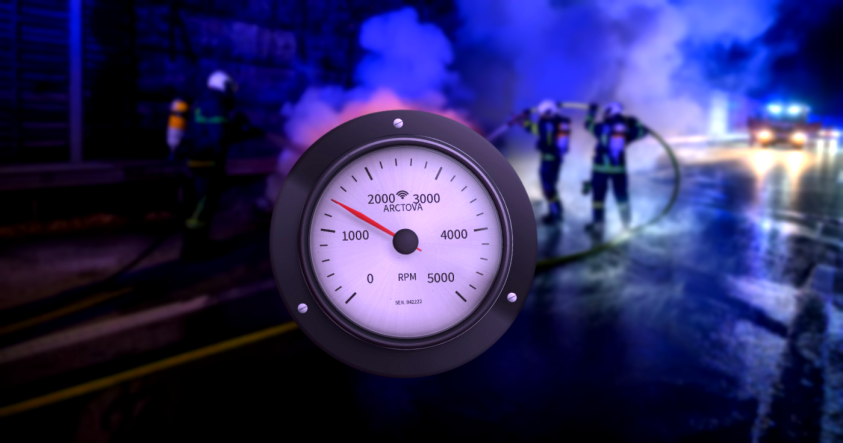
value=1400 unit=rpm
